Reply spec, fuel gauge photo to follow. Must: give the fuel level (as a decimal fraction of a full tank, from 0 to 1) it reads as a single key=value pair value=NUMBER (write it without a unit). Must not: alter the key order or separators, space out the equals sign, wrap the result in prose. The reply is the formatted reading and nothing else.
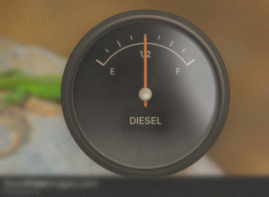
value=0.5
